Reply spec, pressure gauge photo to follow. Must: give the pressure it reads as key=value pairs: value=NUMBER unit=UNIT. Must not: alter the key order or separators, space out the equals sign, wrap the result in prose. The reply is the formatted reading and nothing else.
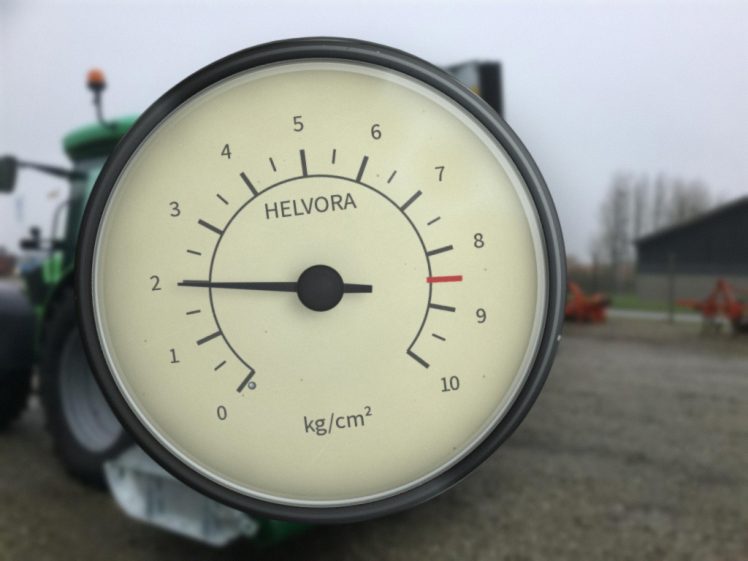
value=2 unit=kg/cm²
